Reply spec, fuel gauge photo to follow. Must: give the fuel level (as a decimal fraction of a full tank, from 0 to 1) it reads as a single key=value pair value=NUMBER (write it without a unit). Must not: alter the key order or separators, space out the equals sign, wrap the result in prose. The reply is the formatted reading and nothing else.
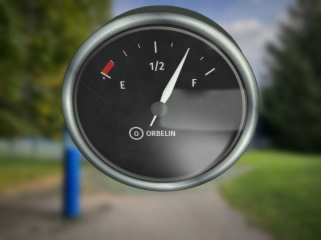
value=0.75
